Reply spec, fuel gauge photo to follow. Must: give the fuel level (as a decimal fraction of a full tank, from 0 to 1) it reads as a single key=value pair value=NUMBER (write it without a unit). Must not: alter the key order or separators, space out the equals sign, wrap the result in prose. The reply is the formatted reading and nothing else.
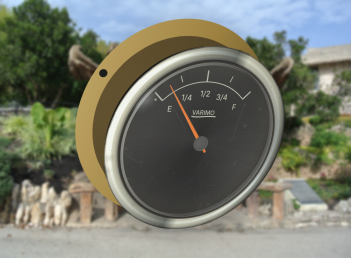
value=0.125
